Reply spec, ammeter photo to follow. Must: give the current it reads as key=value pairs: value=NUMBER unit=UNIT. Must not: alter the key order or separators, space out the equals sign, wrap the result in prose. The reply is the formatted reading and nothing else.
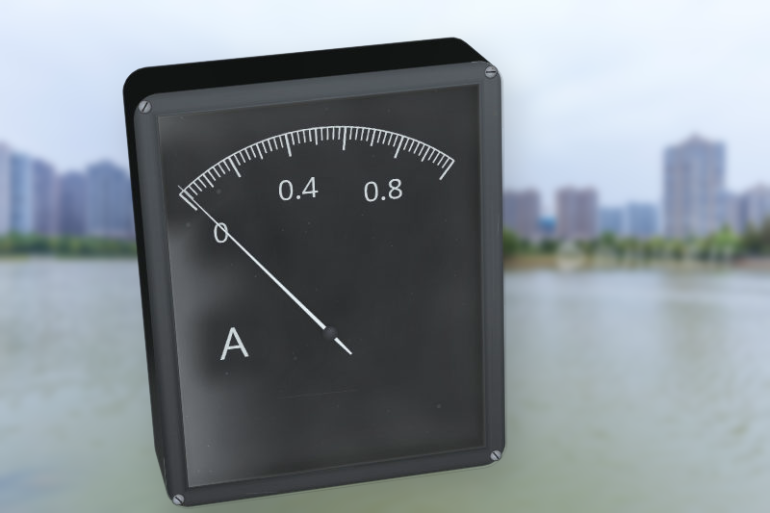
value=0.02 unit=A
